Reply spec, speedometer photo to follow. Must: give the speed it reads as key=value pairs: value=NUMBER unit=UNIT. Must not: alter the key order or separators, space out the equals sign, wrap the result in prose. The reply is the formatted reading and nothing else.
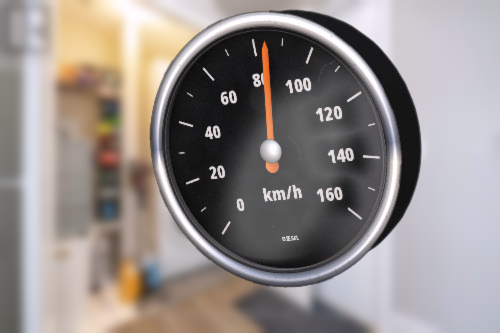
value=85 unit=km/h
